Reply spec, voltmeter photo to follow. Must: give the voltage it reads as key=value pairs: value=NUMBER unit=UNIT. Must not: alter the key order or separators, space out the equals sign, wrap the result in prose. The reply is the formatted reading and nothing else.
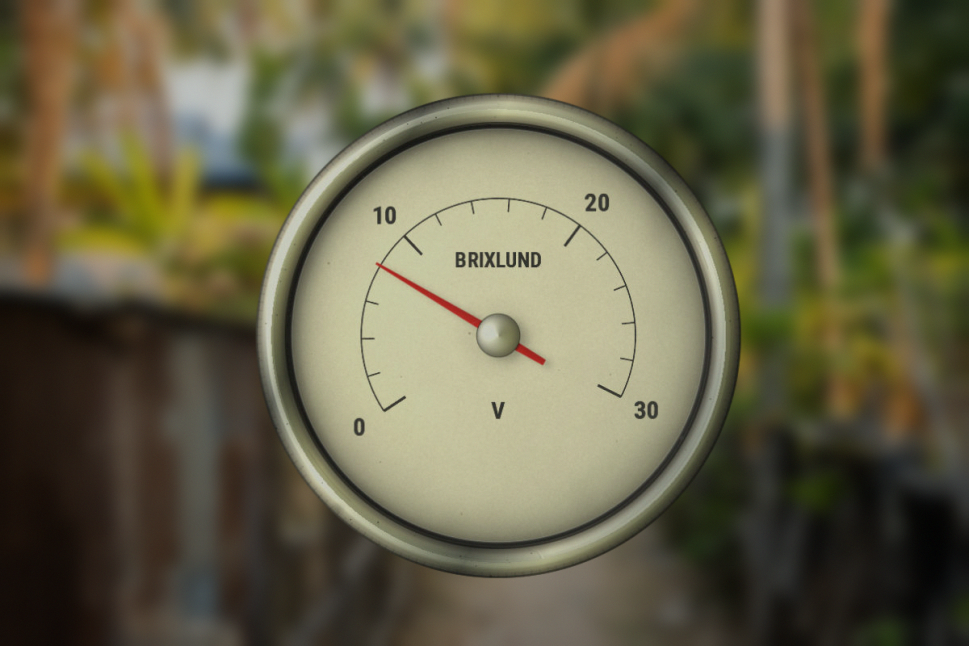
value=8 unit=V
